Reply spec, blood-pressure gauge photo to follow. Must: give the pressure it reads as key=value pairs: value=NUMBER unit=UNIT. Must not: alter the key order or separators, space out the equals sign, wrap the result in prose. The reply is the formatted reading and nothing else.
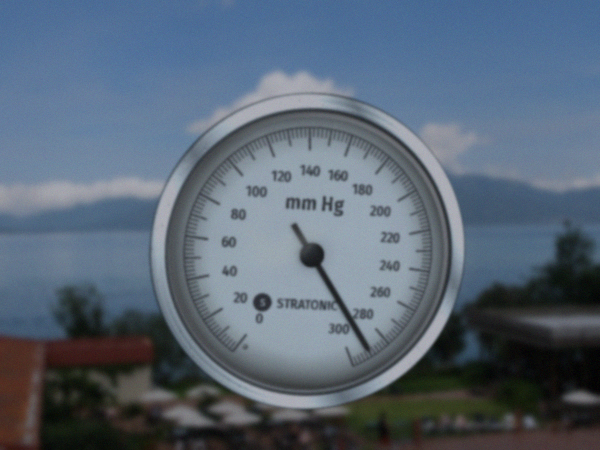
value=290 unit=mmHg
